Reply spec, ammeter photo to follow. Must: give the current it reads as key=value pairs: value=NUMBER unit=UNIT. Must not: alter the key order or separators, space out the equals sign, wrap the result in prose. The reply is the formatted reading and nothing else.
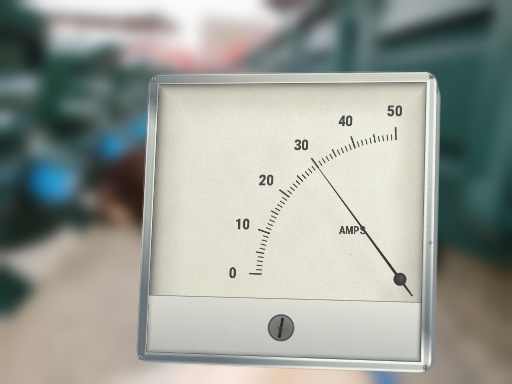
value=30 unit=A
